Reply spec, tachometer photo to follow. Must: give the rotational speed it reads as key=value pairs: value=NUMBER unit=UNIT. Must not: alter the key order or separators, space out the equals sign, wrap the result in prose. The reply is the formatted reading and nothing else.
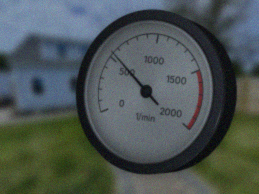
value=550 unit=rpm
